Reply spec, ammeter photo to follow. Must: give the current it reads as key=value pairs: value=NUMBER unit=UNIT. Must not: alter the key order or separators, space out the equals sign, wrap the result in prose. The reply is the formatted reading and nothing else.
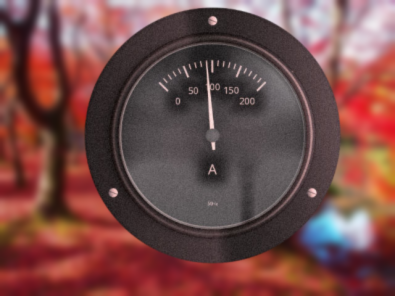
value=90 unit=A
